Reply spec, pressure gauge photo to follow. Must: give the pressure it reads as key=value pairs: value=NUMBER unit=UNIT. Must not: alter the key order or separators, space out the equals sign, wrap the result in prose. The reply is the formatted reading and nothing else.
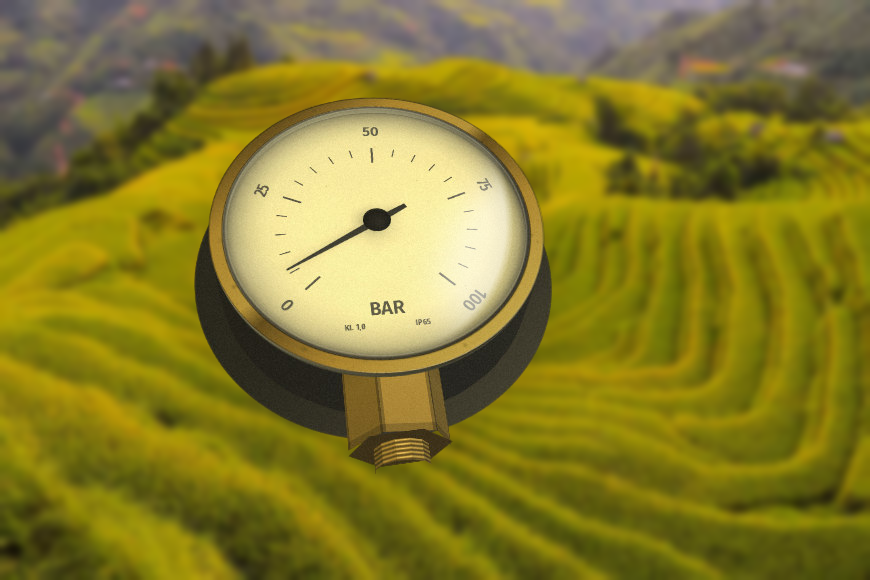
value=5 unit=bar
